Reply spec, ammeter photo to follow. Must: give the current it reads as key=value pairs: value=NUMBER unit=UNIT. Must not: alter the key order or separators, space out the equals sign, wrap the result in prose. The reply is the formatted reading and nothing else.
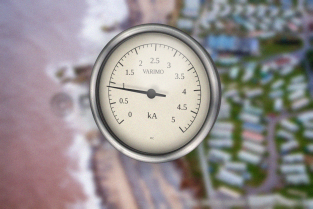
value=0.9 unit=kA
